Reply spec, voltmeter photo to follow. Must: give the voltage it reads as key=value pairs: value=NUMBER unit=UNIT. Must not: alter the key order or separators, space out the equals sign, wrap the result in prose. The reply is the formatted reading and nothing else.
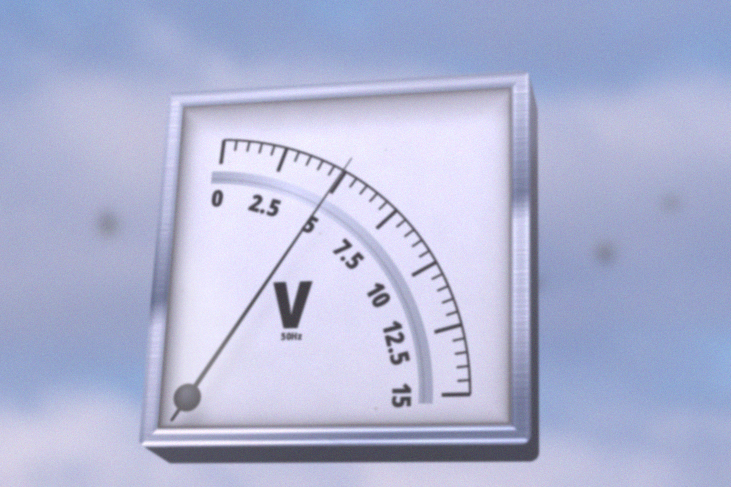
value=5 unit=V
